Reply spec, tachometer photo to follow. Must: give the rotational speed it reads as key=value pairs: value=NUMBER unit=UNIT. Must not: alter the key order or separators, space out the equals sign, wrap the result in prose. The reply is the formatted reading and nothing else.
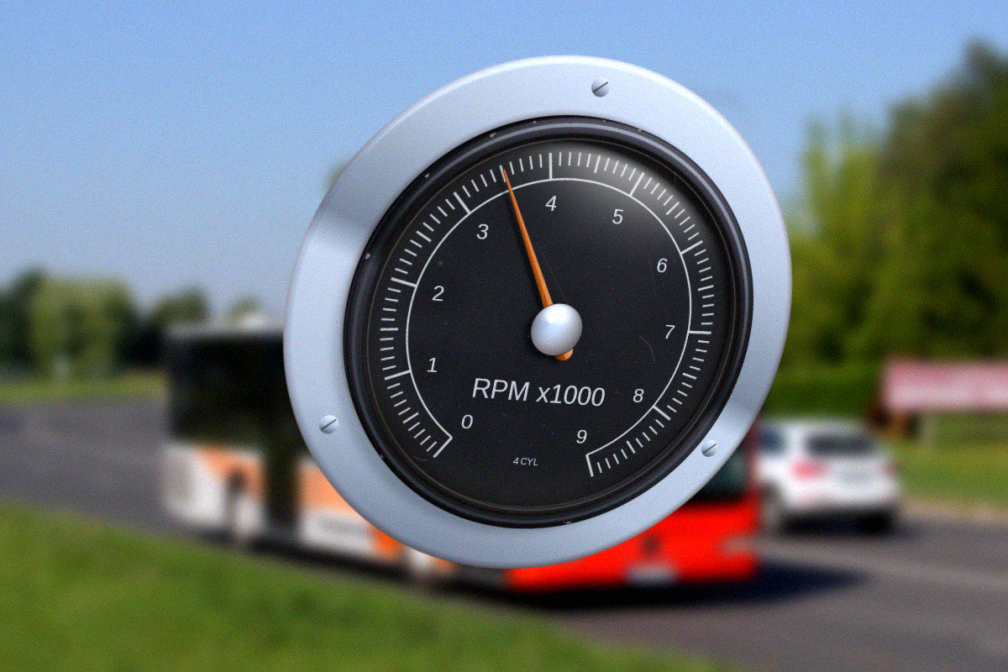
value=3500 unit=rpm
